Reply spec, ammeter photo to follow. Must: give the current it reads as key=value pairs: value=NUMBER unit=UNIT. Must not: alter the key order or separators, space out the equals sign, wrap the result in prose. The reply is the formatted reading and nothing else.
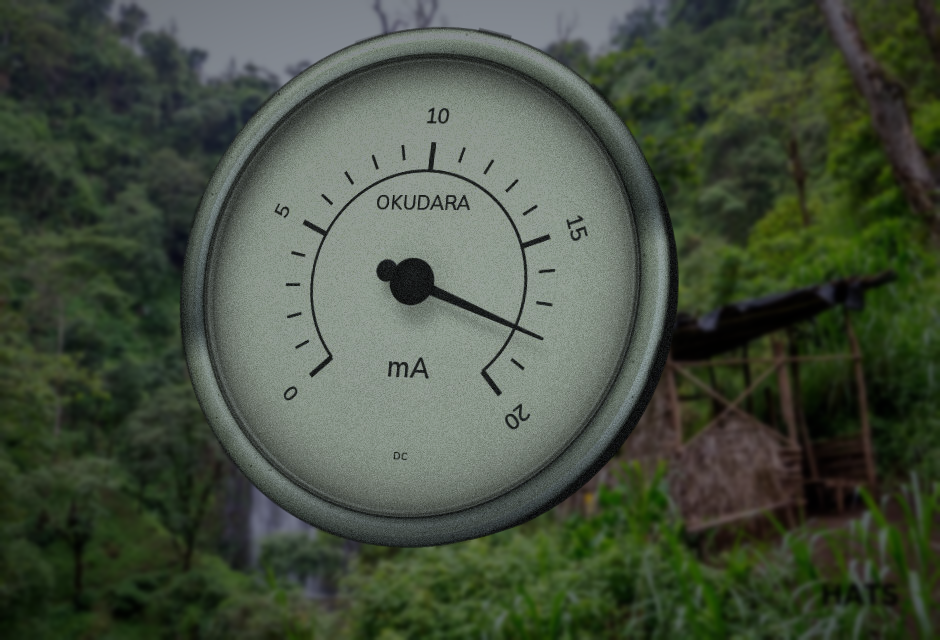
value=18 unit=mA
